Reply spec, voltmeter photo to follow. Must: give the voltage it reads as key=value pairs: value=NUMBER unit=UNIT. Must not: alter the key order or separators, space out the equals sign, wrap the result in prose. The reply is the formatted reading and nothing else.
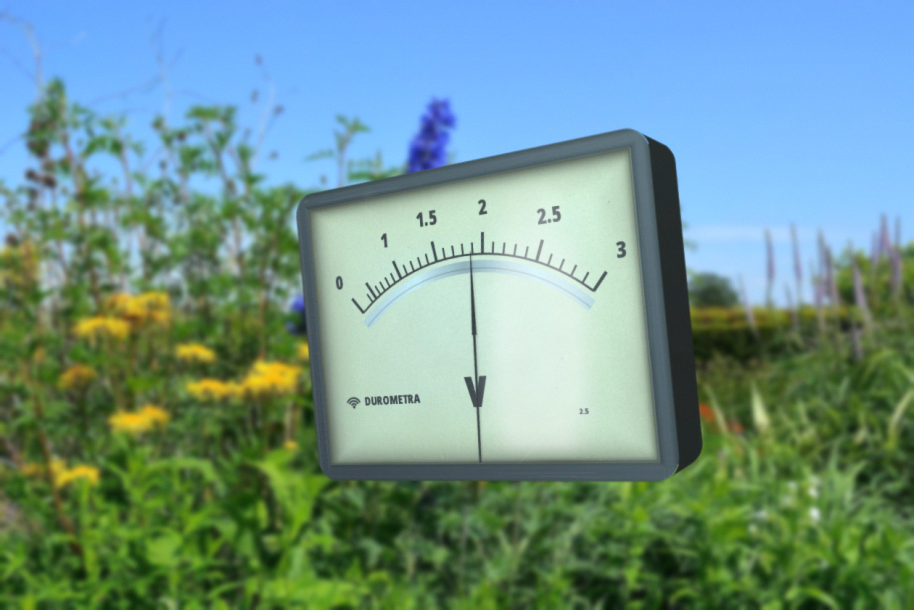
value=1.9 unit=V
